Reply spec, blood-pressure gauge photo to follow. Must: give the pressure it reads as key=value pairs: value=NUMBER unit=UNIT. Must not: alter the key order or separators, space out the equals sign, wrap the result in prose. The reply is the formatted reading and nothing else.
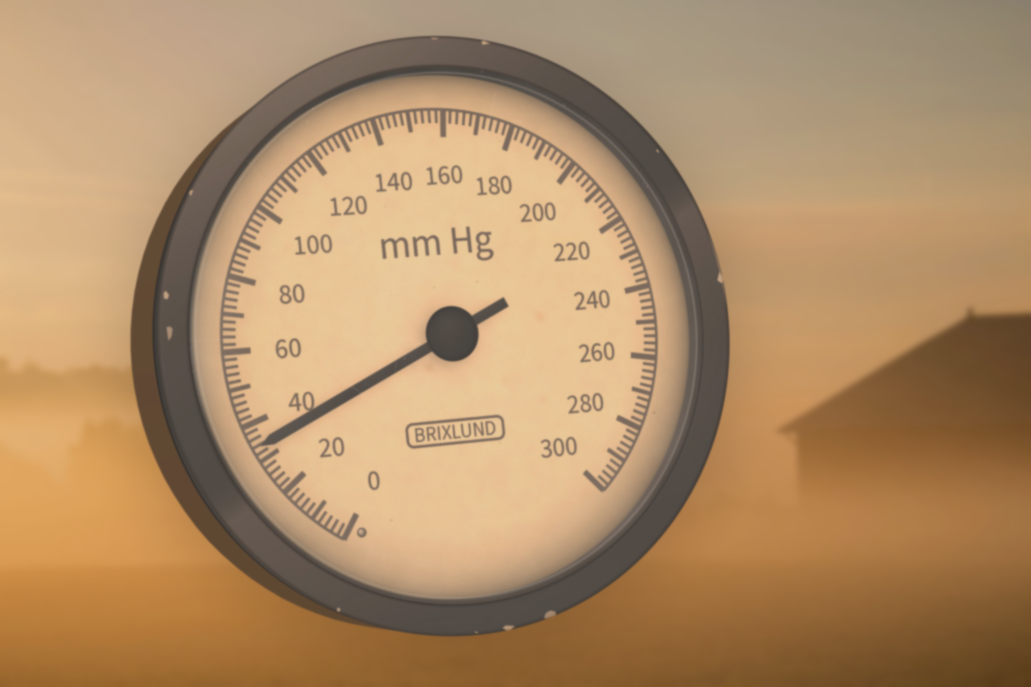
value=34 unit=mmHg
